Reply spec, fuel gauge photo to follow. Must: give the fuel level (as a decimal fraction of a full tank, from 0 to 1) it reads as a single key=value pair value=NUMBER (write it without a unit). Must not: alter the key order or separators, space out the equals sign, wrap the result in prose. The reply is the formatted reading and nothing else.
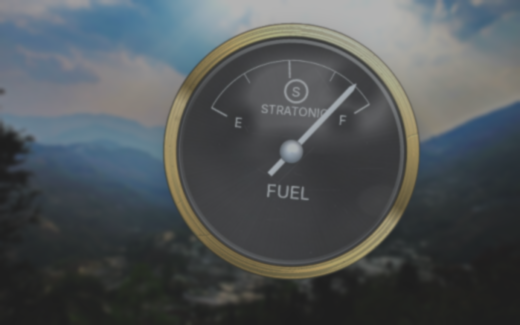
value=0.875
